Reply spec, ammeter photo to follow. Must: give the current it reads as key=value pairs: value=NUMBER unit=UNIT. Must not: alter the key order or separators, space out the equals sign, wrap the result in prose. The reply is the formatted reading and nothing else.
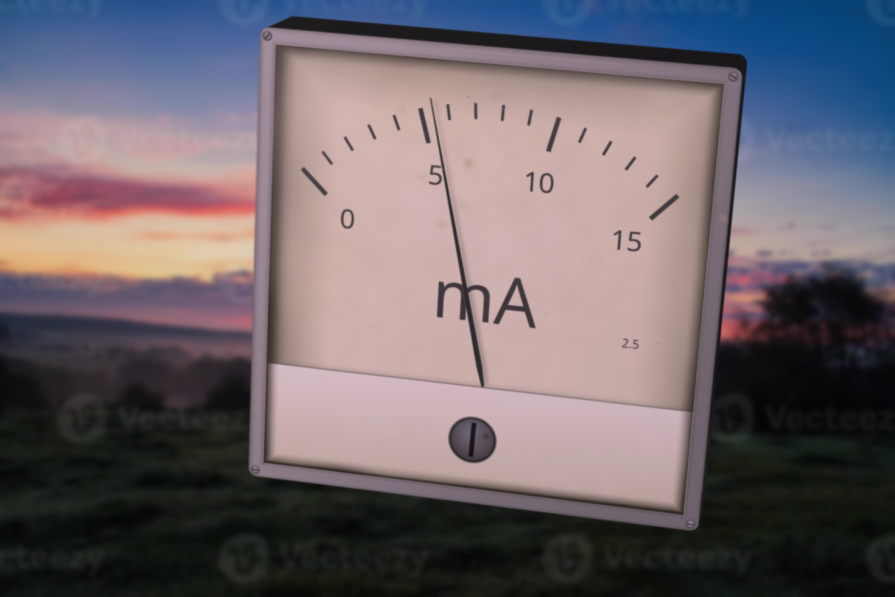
value=5.5 unit=mA
